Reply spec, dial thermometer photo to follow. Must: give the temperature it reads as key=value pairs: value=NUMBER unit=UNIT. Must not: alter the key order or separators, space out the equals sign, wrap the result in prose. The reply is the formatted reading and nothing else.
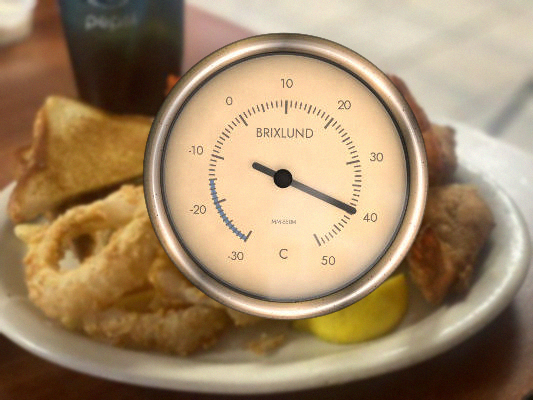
value=40 unit=°C
